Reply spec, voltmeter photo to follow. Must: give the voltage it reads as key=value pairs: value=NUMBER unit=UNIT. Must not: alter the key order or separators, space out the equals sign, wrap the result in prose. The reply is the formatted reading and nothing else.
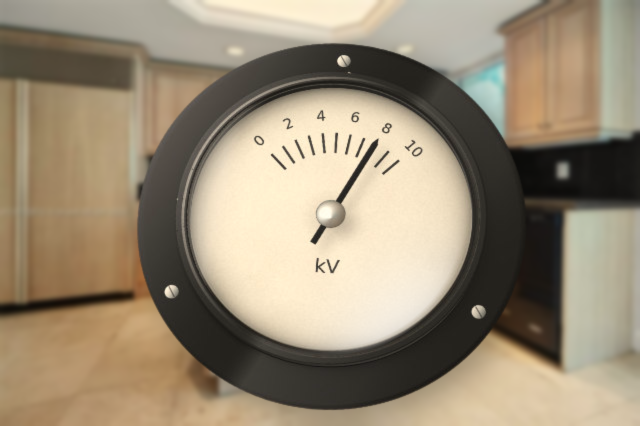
value=8 unit=kV
